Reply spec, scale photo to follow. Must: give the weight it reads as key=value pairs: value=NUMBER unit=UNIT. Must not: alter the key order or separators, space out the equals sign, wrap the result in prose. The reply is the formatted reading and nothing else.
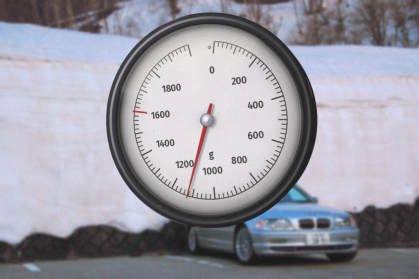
value=1120 unit=g
